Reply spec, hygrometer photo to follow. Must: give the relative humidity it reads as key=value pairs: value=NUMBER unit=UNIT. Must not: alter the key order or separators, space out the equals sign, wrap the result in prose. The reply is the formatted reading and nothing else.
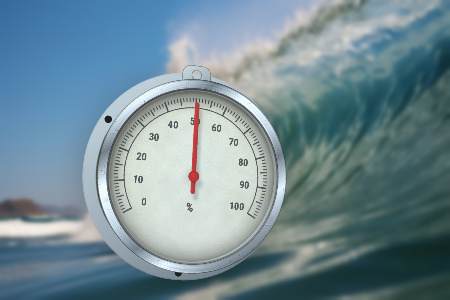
value=50 unit=%
